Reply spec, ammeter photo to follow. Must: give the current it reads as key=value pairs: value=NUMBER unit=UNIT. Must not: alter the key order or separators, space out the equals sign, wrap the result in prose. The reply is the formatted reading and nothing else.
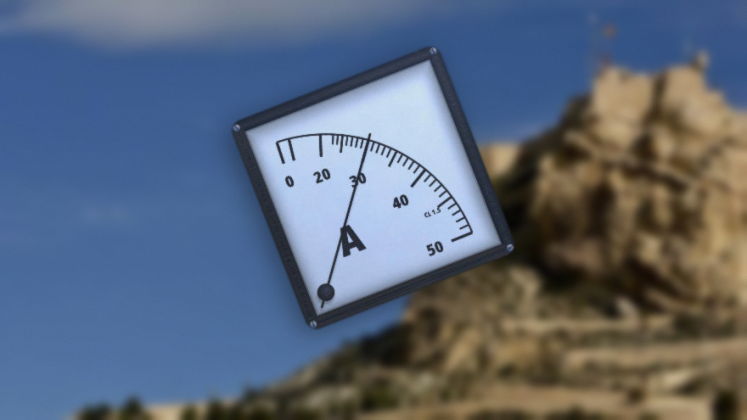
value=30 unit=A
